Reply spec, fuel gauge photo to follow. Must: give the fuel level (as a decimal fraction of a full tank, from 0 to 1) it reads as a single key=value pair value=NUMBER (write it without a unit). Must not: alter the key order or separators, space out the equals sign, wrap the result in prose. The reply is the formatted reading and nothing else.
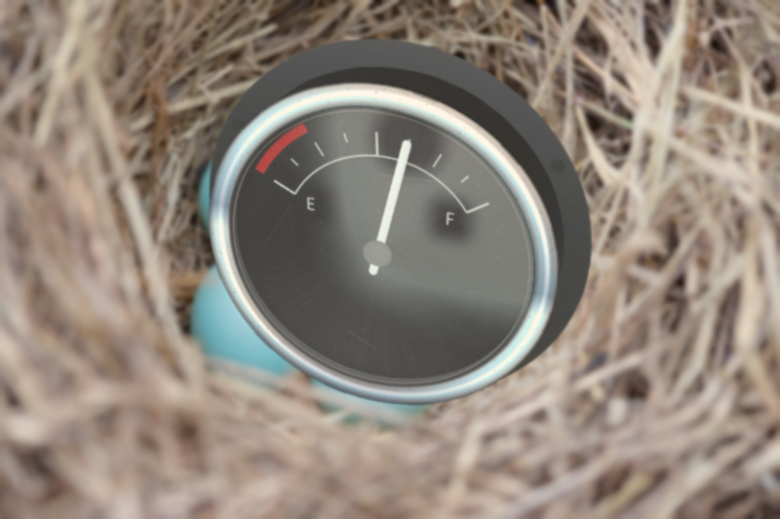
value=0.625
